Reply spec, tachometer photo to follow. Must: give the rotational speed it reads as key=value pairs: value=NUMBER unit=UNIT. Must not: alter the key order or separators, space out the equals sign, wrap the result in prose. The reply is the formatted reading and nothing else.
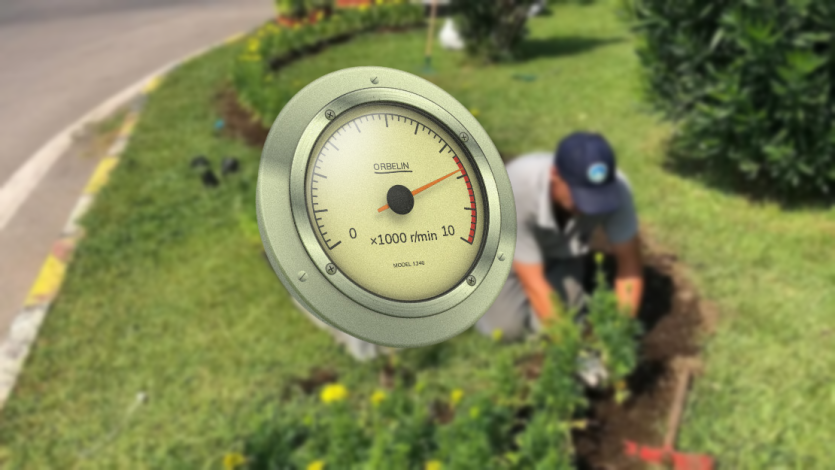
value=7800 unit=rpm
